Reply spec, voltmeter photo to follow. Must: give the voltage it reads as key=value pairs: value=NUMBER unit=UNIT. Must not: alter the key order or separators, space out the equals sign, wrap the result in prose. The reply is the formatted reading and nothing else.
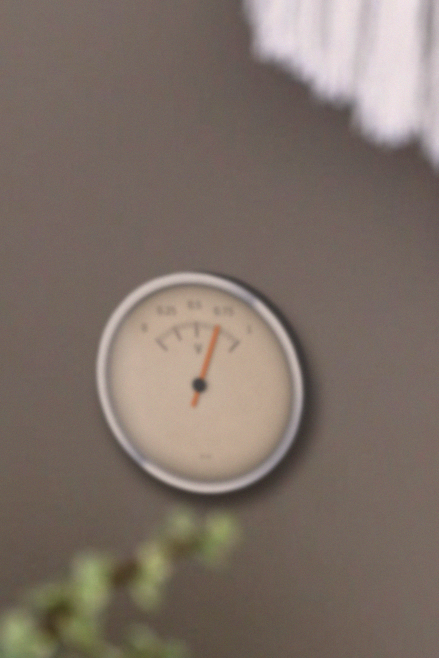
value=0.75 unit=V
